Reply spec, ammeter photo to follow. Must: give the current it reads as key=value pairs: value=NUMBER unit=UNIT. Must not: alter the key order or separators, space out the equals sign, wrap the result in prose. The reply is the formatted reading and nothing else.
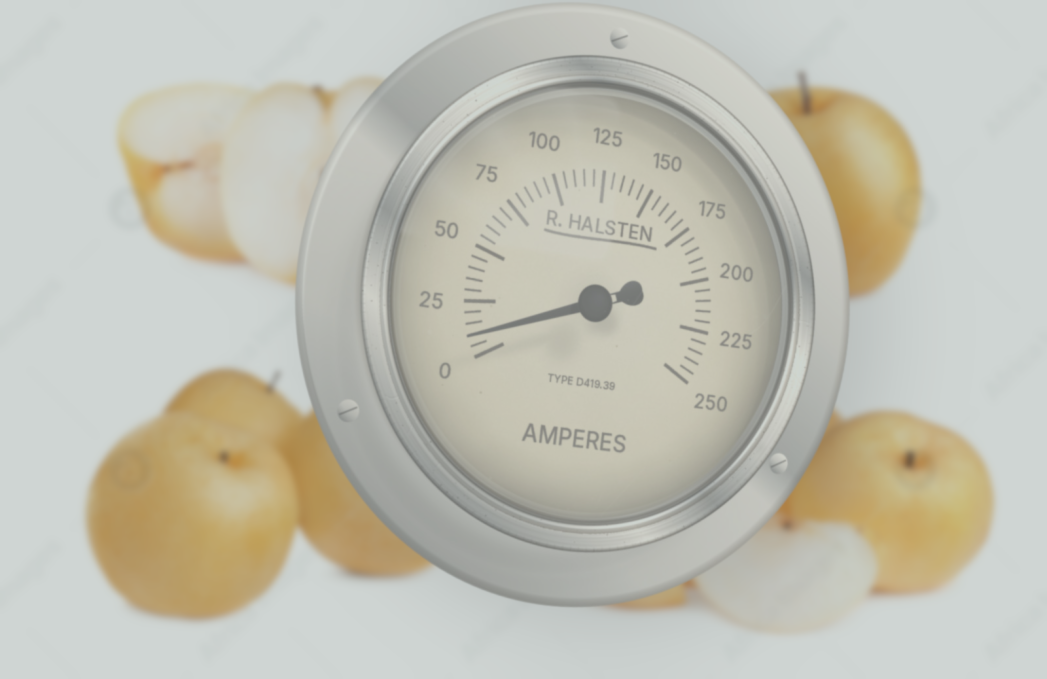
value=10 unit=A
